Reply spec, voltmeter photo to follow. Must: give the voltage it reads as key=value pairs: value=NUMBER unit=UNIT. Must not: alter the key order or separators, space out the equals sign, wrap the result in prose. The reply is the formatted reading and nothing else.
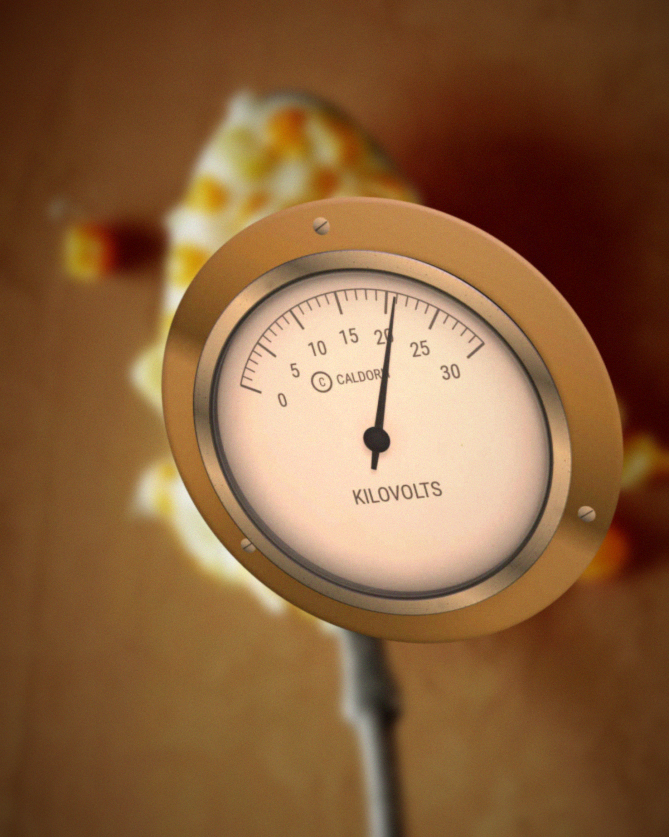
value=21 unit=kV
